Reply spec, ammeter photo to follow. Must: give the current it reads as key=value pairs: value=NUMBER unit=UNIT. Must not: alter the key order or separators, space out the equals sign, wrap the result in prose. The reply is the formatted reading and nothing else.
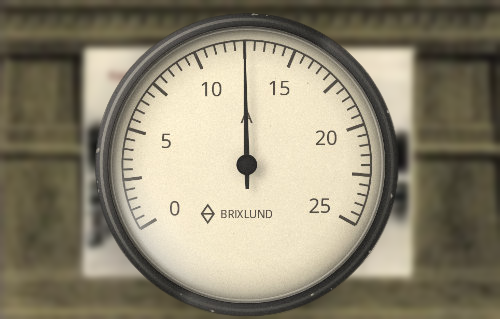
value=12.5 unit=A
